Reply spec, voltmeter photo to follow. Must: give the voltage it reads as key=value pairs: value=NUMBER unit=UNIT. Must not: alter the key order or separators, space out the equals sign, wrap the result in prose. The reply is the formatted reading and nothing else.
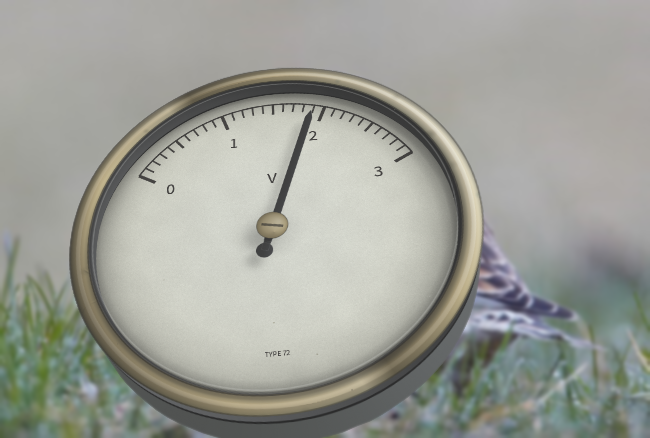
value=1.9 unit=V
